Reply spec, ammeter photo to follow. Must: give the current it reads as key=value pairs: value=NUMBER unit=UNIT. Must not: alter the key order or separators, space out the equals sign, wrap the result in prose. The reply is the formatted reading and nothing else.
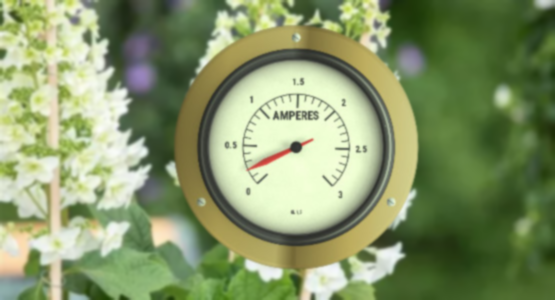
value=0.2 unit=A
